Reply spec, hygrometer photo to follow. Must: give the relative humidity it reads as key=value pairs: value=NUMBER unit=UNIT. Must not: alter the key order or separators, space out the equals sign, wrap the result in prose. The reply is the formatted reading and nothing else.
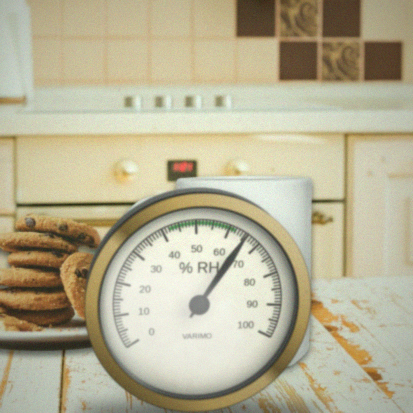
value=65 unit=%
